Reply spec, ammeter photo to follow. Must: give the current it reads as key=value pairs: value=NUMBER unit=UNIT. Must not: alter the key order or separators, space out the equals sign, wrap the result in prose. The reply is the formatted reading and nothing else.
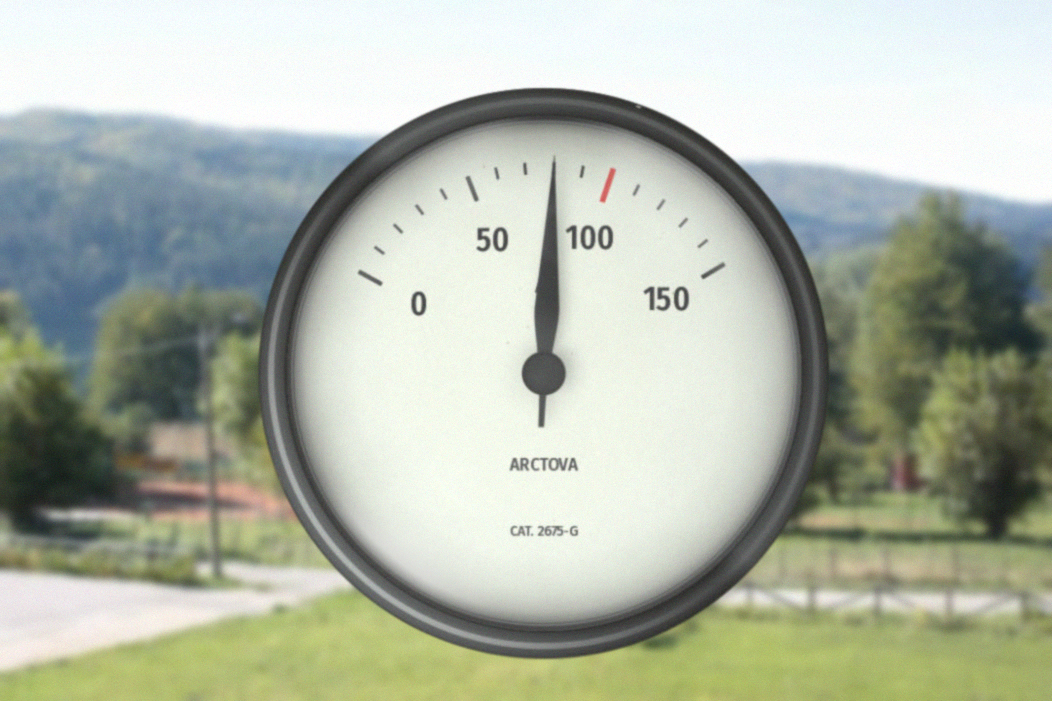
value=80 unit=A
